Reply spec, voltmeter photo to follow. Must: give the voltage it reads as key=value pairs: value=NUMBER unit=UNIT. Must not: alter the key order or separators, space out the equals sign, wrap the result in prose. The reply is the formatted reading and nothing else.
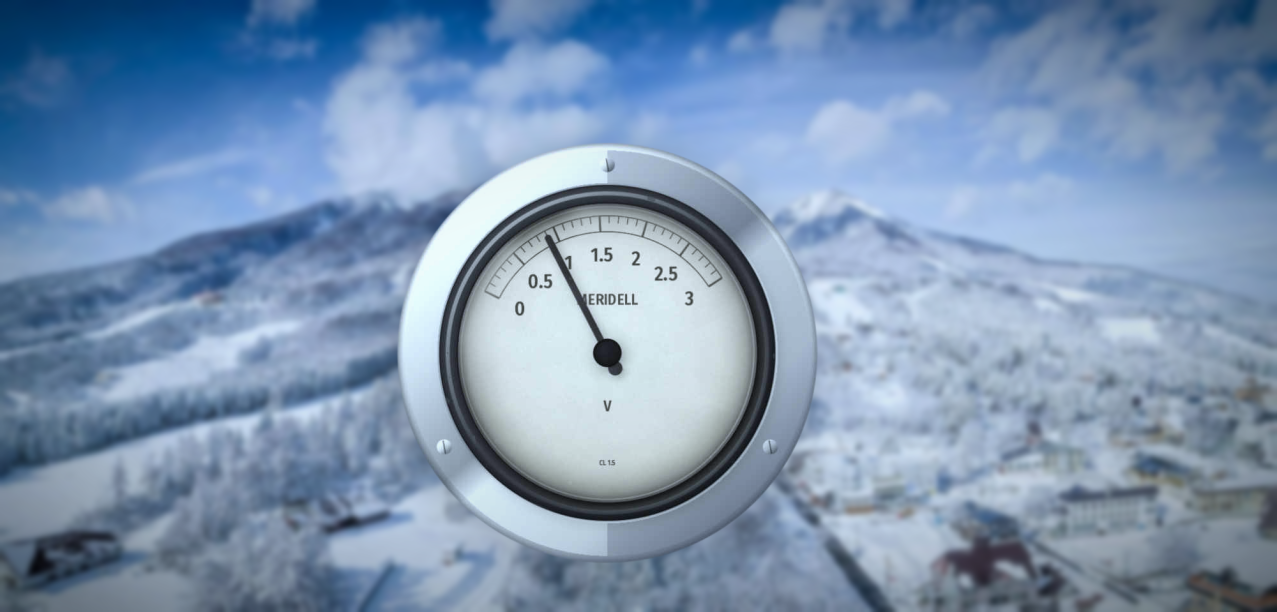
value=0.9 unit=V
